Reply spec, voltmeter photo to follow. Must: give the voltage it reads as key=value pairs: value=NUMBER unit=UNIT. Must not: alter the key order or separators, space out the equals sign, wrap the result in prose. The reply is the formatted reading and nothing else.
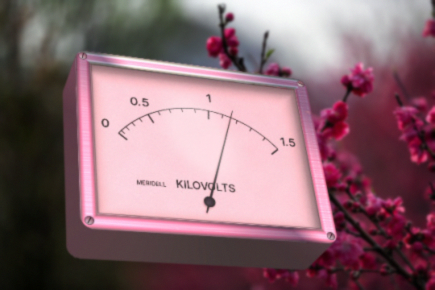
value=1.15 unit=kV
